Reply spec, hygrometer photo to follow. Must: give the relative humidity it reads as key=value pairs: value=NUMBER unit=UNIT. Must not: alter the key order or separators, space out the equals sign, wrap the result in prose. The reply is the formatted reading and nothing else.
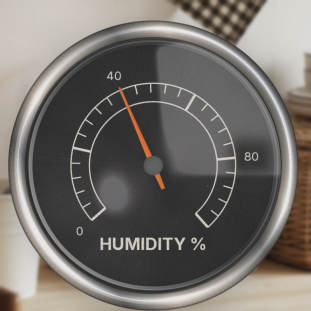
value=40 unit=%
